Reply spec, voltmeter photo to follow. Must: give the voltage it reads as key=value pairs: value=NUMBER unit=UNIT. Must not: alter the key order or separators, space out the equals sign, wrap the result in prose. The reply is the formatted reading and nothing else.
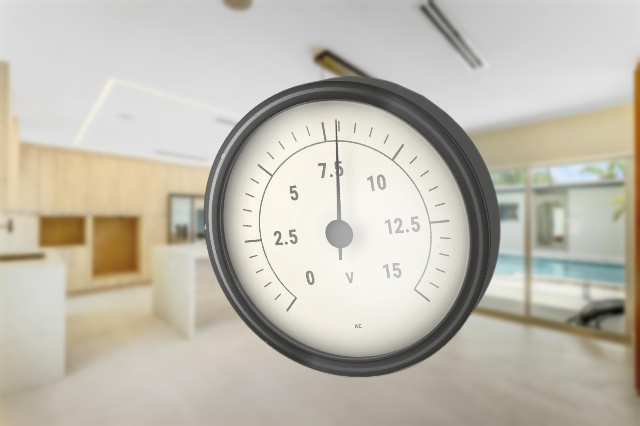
value=8 unit=V
